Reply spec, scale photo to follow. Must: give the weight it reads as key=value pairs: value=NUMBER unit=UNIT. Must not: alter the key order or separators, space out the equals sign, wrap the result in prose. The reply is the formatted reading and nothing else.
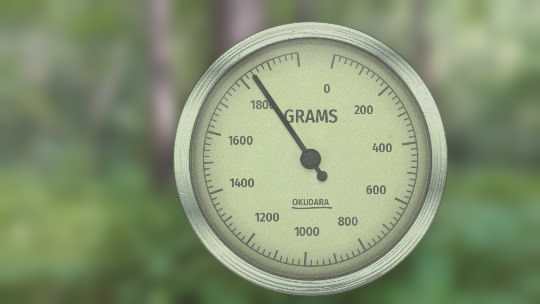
value=1840 unit=g
